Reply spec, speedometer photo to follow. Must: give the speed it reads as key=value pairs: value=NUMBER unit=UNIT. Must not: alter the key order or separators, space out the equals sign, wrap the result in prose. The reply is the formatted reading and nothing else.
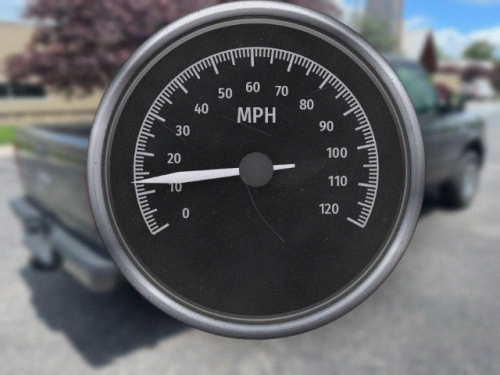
value=13 unit=mph
